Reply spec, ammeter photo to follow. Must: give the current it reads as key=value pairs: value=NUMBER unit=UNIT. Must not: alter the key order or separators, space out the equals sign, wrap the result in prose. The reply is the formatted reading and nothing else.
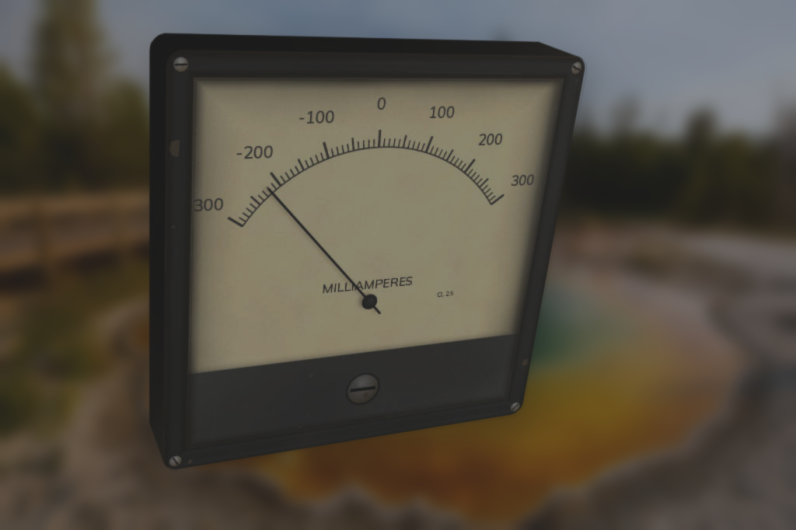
value=-220 unit=mA
